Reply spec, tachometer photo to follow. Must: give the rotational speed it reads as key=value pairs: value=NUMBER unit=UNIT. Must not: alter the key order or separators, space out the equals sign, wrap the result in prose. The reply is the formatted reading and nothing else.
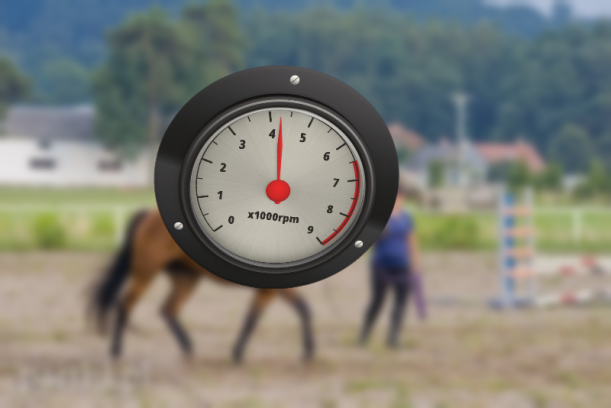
value=4250 unit=rpm
